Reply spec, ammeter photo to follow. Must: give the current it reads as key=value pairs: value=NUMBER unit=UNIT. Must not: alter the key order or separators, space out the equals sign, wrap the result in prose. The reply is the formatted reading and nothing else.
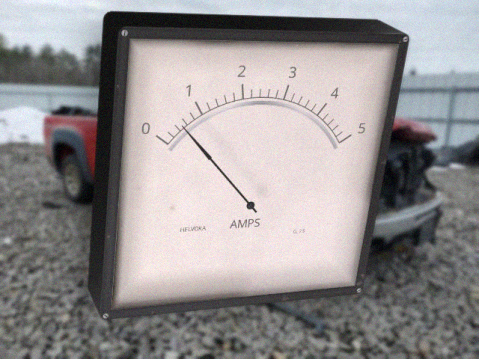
value=0.5 unit=A
